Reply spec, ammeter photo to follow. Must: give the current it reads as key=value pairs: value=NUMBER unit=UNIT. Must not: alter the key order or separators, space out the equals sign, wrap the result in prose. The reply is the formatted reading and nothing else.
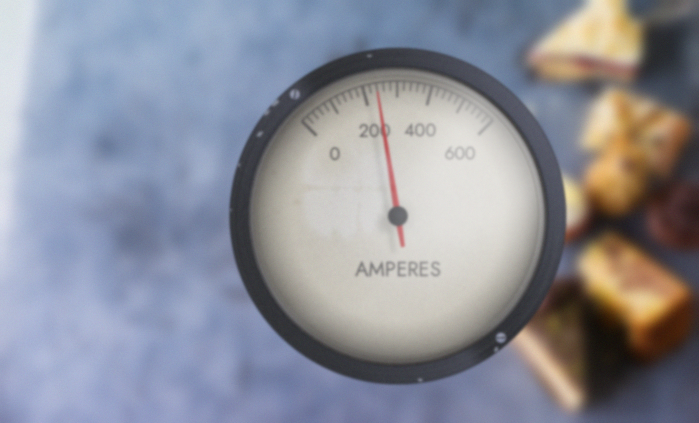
value=240 unit=A
